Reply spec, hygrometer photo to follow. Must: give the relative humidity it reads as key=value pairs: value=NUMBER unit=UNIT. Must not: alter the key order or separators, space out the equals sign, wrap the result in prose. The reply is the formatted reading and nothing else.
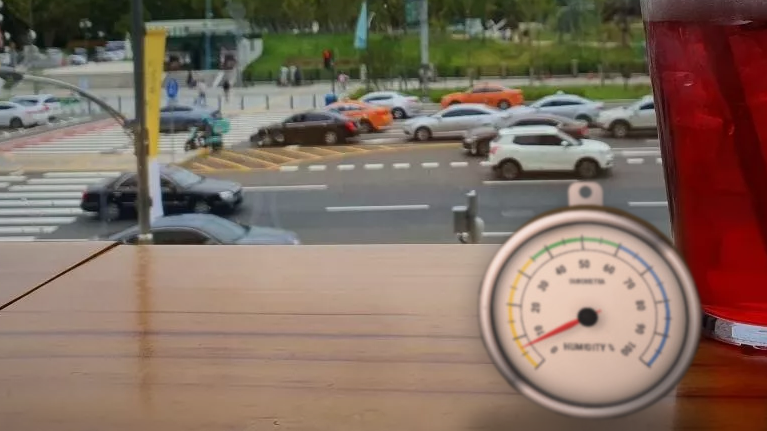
value=7.5 unit=%
